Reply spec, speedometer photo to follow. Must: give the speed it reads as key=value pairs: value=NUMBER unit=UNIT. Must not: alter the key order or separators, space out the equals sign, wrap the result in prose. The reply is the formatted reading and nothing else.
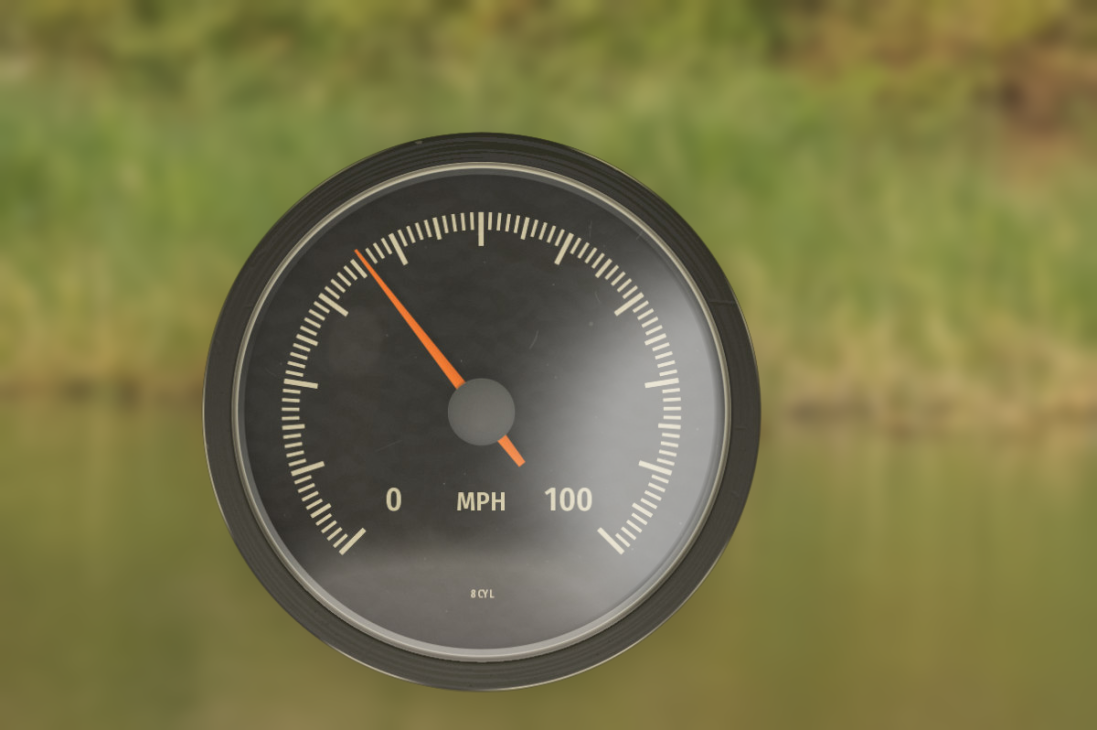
value=36 unit=mph
